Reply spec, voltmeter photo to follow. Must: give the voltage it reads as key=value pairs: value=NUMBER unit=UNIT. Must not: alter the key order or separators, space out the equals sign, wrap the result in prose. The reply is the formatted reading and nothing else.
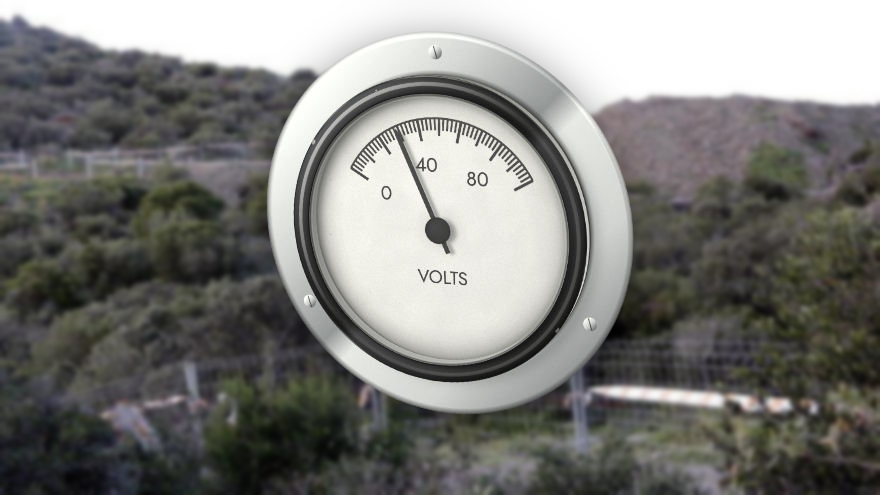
value=30 unit=V
